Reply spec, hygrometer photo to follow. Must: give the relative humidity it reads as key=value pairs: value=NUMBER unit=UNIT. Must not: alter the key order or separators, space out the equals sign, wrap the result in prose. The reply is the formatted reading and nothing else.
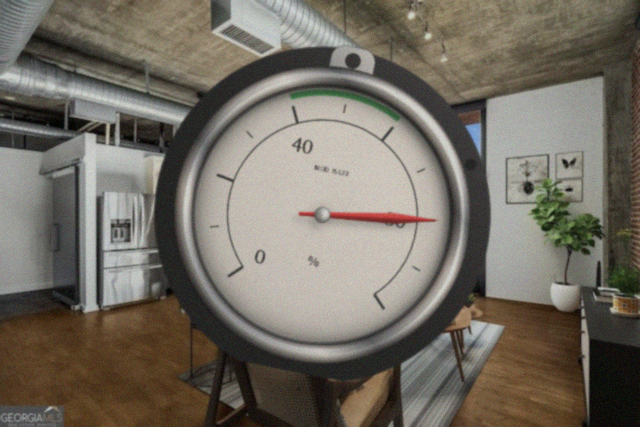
value=80 unit=%
